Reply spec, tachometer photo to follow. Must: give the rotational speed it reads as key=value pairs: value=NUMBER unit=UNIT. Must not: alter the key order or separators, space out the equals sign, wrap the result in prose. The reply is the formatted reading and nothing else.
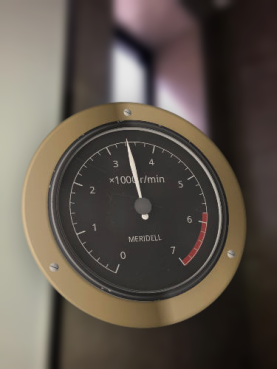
value=3400 unit=rpm
